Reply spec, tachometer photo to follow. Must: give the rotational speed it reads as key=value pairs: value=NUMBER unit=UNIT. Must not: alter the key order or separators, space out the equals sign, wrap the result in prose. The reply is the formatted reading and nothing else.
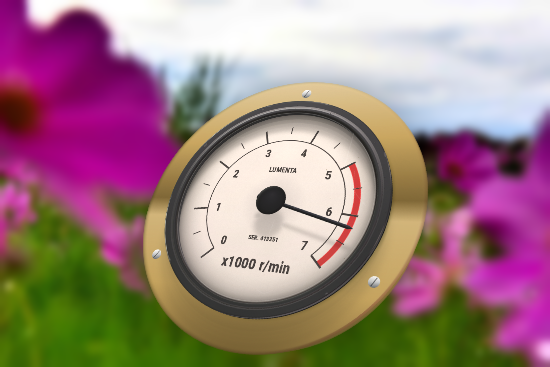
value=6250 unit=rpm
